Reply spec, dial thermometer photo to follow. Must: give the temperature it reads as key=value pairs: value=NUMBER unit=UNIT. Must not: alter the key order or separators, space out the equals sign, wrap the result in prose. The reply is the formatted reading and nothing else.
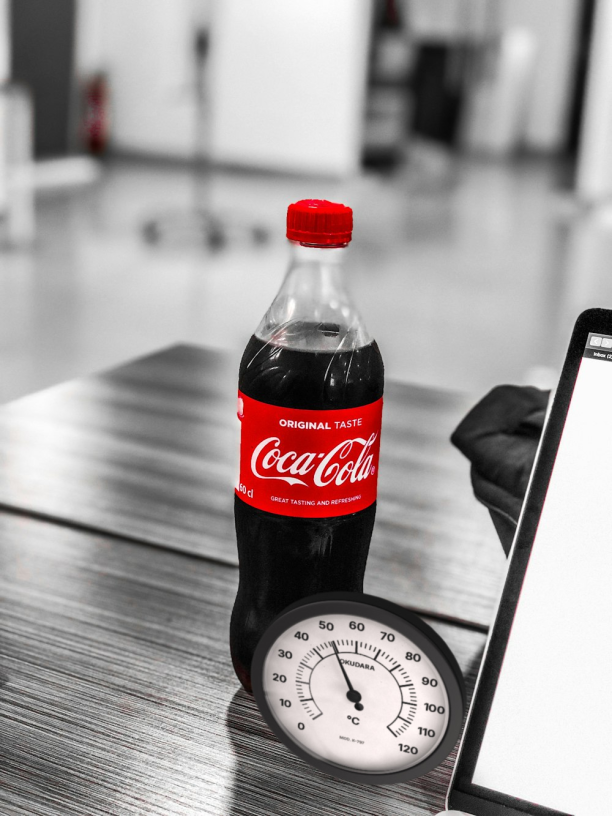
value=50 unit=°C
